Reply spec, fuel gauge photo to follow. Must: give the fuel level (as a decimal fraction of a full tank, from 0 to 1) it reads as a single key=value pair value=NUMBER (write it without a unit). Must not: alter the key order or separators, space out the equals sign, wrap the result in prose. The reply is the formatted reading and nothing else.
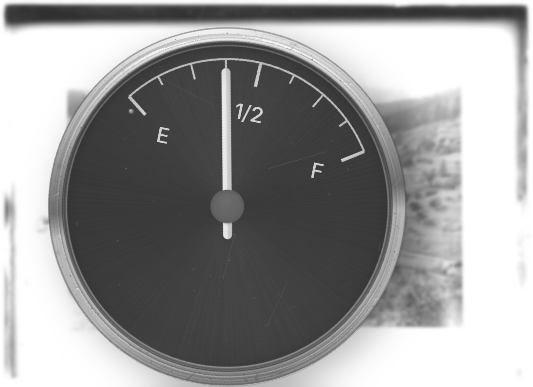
value=0.375
